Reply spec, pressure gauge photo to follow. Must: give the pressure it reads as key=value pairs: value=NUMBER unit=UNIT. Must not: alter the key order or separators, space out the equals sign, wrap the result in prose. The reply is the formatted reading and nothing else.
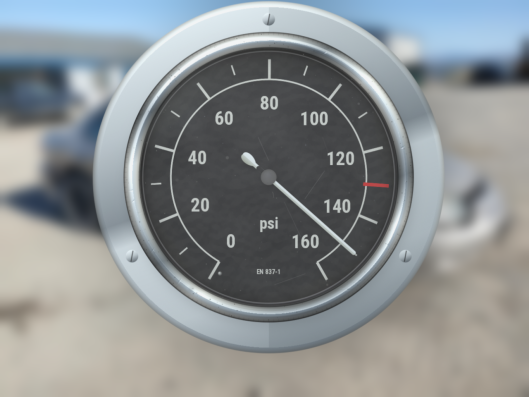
value=150 unit=psi
